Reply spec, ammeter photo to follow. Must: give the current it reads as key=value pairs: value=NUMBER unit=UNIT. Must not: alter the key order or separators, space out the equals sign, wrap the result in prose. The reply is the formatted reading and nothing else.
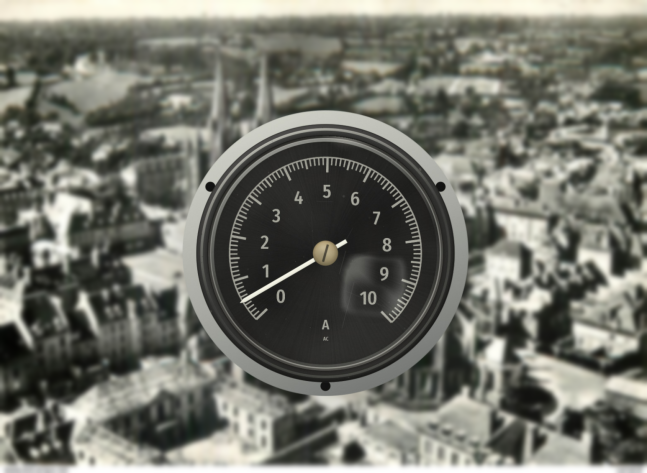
value=0.5 unit=A
